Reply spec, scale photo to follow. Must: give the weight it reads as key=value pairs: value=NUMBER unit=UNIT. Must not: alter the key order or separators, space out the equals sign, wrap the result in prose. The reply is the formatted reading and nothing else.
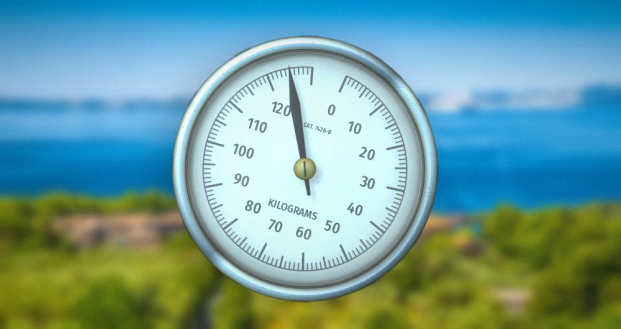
value=125 unit=kg
